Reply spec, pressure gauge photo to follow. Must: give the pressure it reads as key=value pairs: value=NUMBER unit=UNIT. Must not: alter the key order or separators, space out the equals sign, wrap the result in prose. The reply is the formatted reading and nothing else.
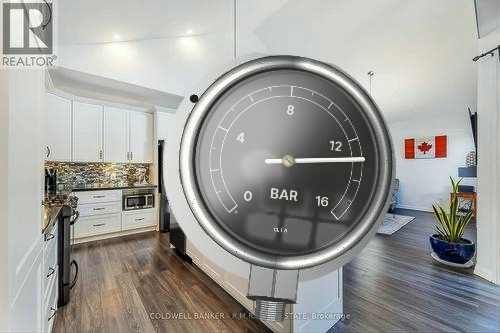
value=13 unit=bar
